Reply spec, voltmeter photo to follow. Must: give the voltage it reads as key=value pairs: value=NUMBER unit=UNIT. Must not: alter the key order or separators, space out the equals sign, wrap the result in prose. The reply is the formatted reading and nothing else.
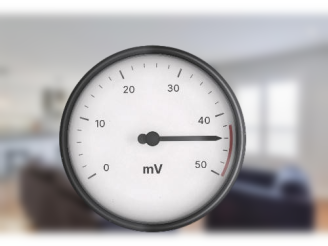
value=44 unit=mV
